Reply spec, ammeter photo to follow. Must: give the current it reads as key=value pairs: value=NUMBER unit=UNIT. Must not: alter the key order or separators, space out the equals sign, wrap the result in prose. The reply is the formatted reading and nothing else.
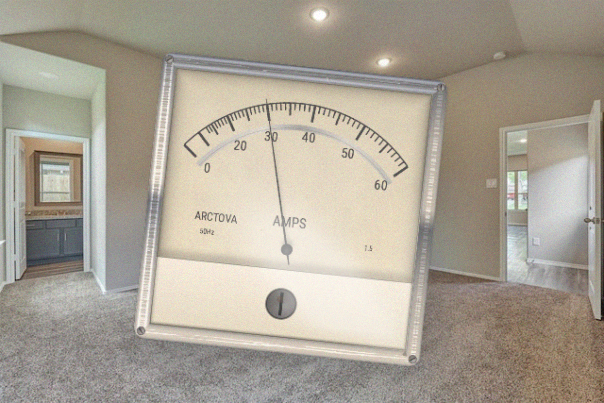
value=30 unit=A
